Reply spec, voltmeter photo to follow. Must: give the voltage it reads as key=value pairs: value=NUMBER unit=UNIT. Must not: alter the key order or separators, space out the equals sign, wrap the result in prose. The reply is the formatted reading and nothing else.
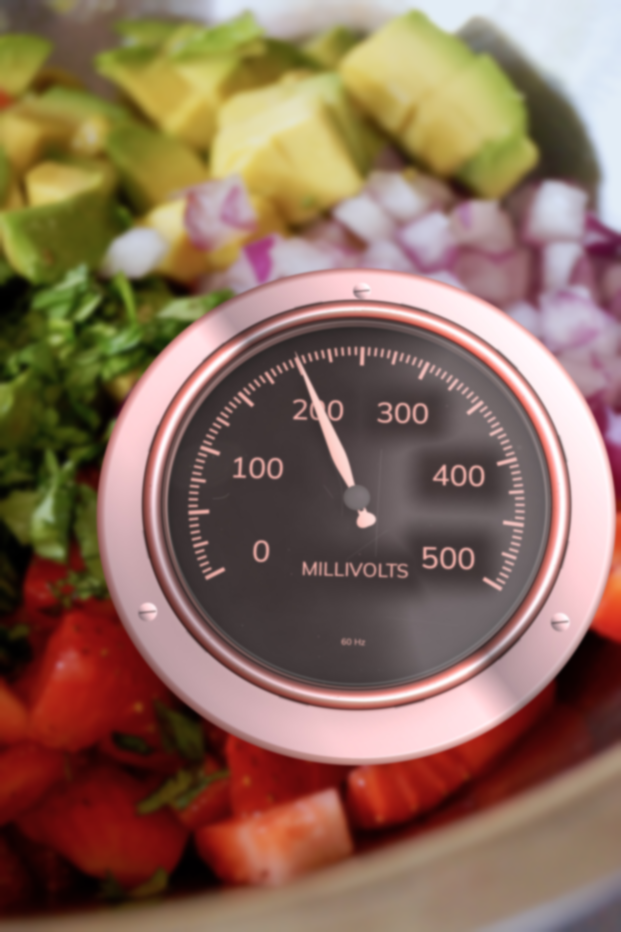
value=200 unit=mV
